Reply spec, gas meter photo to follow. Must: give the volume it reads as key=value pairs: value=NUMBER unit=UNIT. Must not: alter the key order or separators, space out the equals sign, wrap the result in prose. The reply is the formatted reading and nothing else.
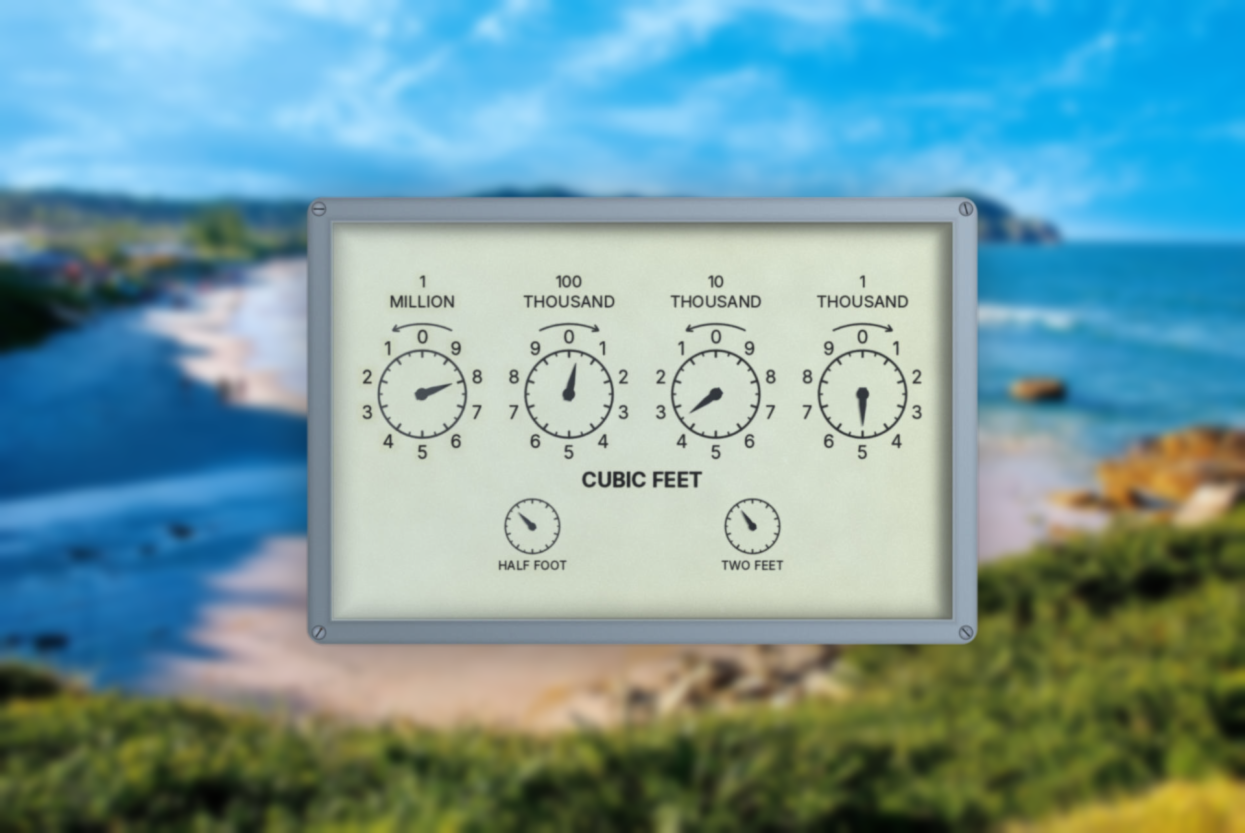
value=803500 unit=ft³
